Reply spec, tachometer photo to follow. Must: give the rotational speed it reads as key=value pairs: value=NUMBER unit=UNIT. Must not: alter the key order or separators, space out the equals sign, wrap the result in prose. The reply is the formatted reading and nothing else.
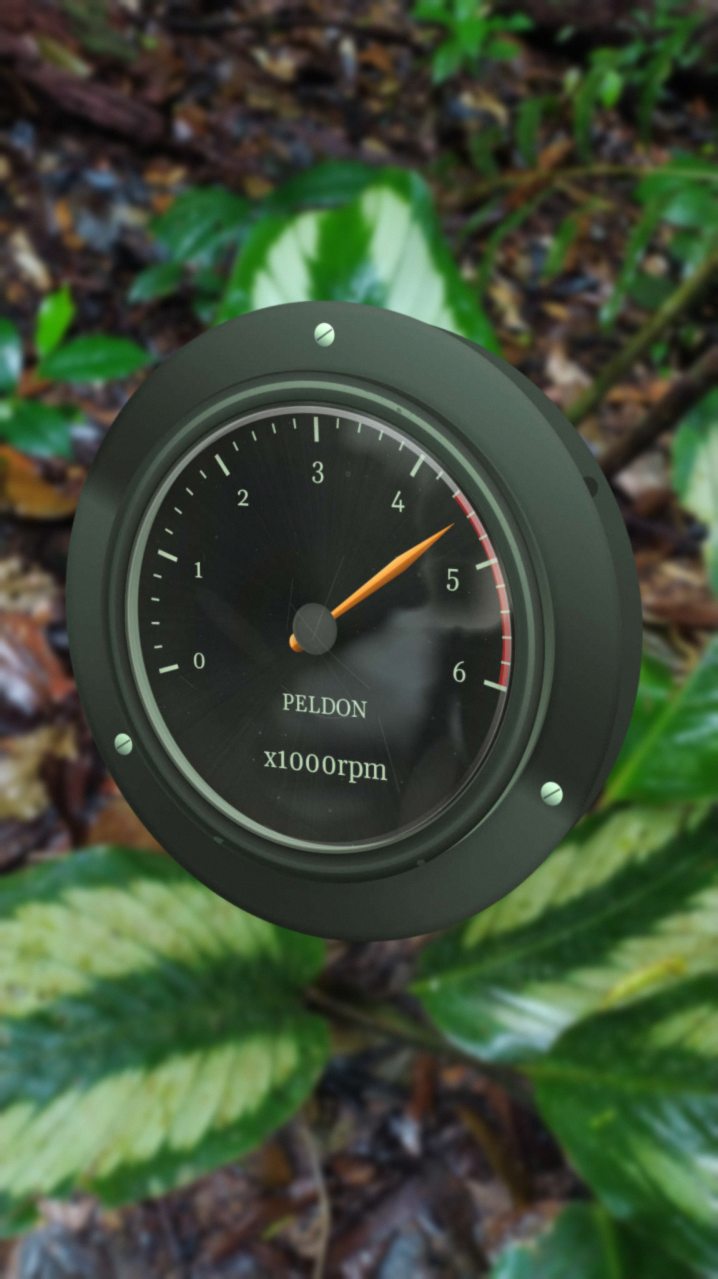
value=4600 unit=rpm
